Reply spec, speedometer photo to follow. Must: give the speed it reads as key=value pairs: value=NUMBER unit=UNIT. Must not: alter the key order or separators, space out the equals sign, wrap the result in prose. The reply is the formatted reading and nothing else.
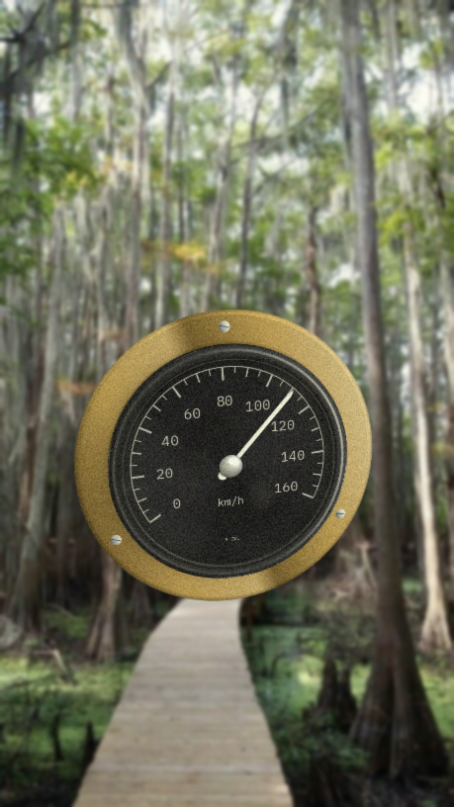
value=110 unit=km/h
